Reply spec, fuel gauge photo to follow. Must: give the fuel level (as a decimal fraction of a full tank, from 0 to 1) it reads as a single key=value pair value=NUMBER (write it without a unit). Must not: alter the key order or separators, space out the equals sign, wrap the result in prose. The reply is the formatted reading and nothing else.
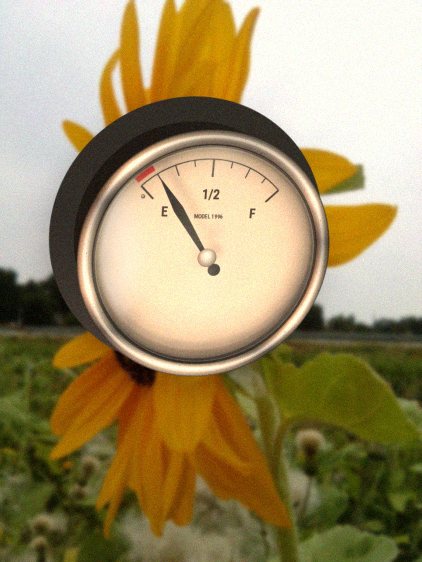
value=0.125
